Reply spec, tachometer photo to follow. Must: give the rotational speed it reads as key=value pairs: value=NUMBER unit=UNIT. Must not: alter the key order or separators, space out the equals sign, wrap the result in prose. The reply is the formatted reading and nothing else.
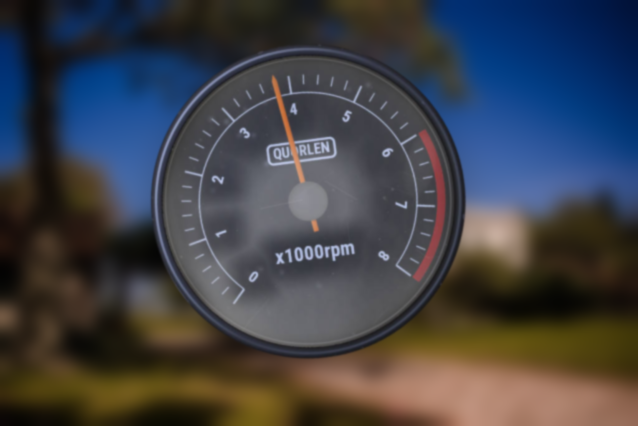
value=3800 unit=rpm
